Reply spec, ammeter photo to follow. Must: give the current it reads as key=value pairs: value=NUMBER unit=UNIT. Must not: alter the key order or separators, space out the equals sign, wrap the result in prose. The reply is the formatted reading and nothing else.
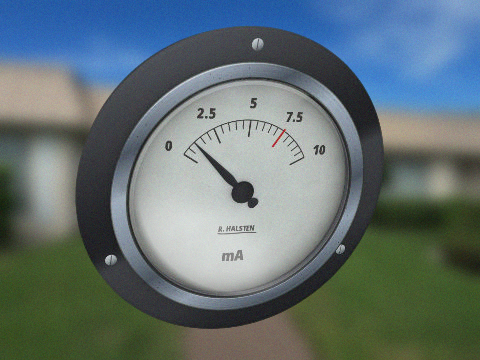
value=1 unit=mA
